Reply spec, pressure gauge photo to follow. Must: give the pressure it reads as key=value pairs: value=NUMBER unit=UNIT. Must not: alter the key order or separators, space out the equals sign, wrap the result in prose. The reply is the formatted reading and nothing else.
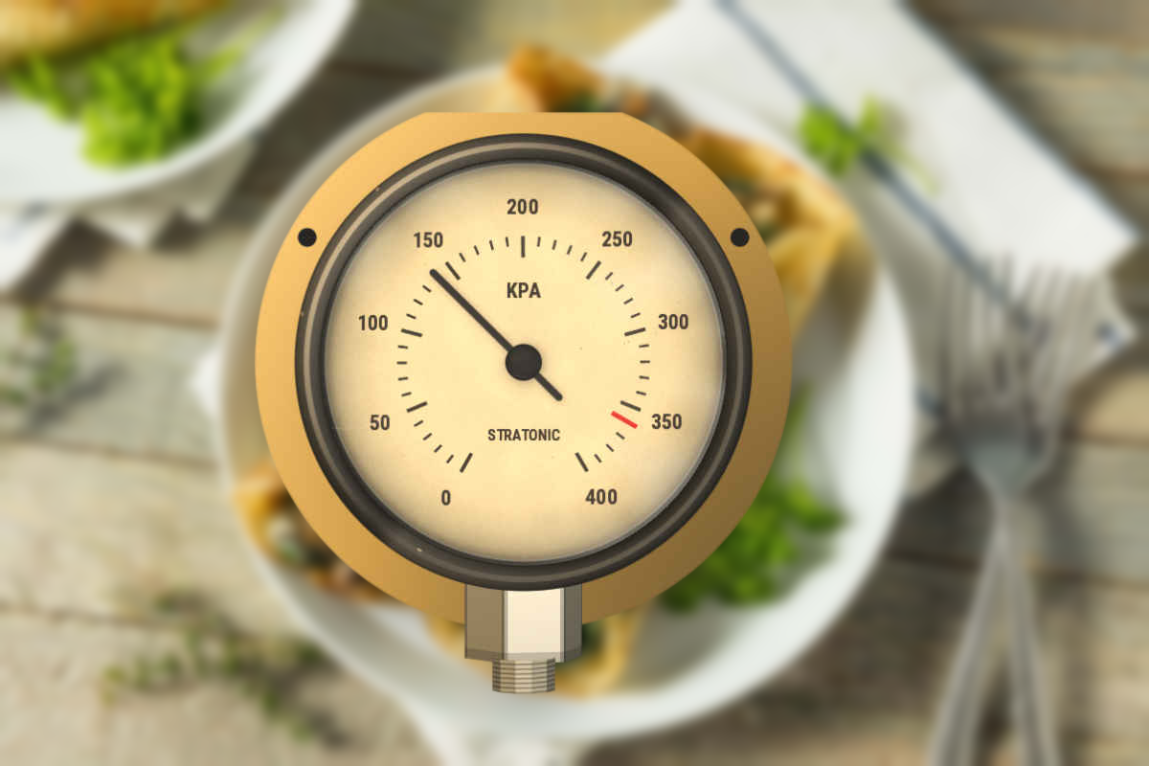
value=140 unit=kPa
